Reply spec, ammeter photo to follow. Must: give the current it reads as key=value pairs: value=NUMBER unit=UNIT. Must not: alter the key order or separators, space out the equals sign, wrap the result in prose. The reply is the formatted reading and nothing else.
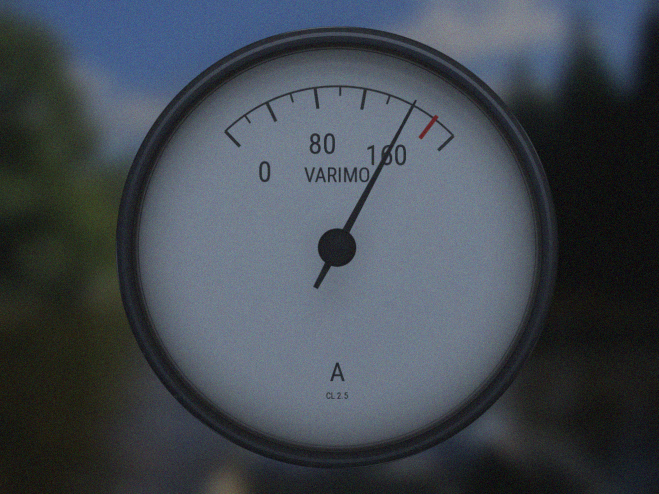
value=160 unit=A
